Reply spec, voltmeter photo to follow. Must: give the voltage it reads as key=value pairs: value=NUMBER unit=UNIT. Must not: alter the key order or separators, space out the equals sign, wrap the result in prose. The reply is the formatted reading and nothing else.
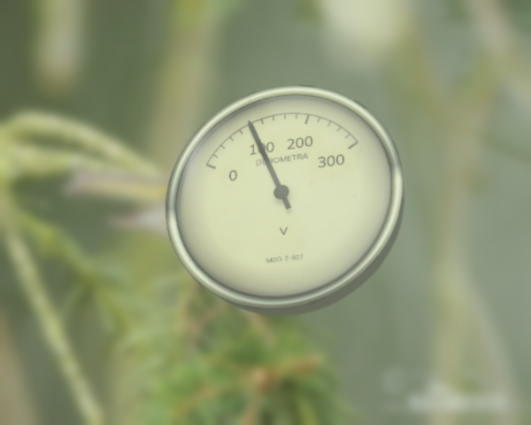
value=100 unit=V
